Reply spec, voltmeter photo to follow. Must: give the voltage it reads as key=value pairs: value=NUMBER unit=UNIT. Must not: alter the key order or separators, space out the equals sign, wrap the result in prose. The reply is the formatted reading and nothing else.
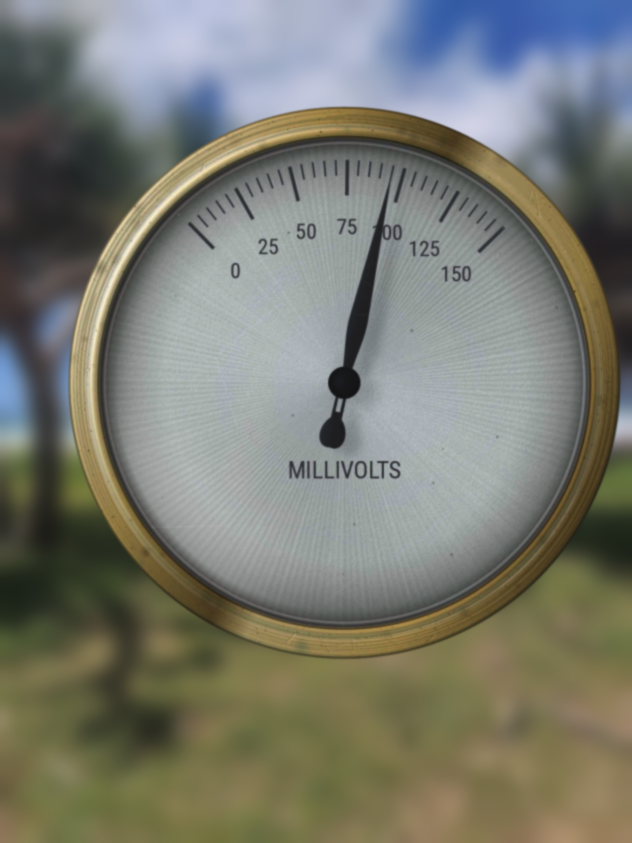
value=95 unit=mV
